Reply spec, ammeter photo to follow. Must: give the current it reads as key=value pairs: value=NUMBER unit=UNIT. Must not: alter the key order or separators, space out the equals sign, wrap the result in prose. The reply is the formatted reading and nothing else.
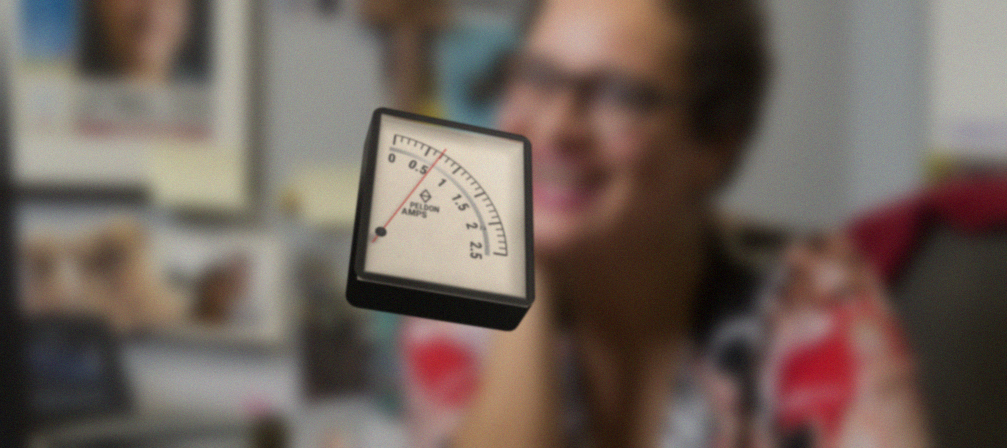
value=0.7 unit=A
